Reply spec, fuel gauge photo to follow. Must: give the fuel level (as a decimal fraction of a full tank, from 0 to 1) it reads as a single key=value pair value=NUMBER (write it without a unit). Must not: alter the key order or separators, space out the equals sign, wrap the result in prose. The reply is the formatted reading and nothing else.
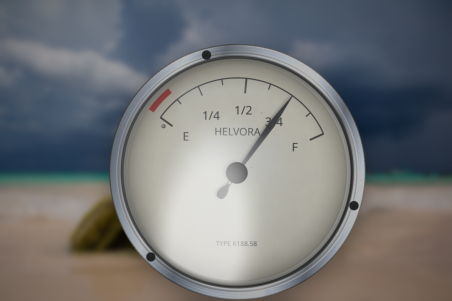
value=0.75
